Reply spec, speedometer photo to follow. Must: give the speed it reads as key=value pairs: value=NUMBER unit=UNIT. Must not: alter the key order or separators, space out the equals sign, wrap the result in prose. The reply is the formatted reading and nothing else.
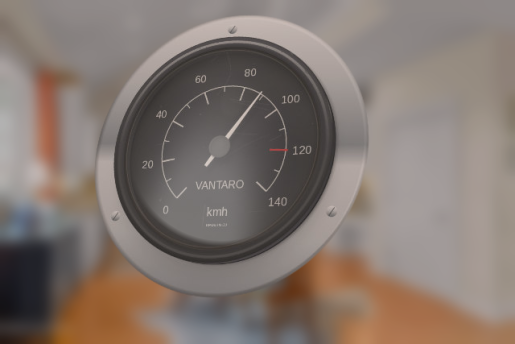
value=90 unit=km/h
